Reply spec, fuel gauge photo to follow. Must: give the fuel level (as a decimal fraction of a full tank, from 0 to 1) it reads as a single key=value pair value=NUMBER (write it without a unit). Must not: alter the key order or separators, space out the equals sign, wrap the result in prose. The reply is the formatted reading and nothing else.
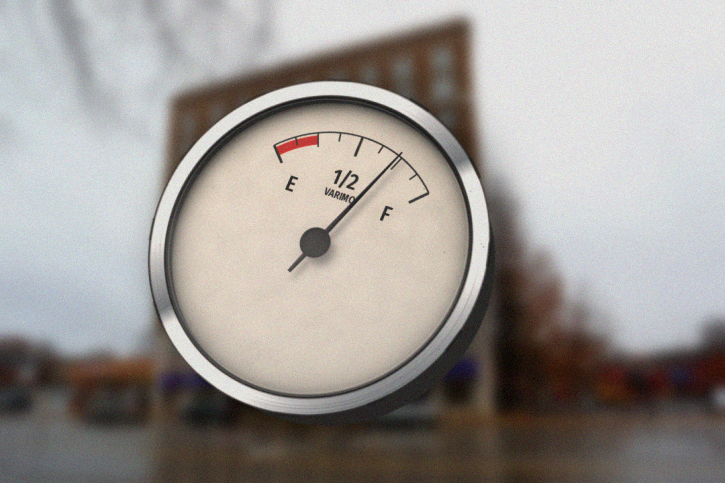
value=0.75
